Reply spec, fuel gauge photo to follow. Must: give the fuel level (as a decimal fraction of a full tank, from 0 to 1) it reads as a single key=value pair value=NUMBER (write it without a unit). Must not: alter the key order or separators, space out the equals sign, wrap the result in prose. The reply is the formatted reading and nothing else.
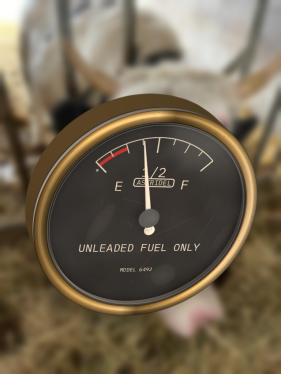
value=0.375
